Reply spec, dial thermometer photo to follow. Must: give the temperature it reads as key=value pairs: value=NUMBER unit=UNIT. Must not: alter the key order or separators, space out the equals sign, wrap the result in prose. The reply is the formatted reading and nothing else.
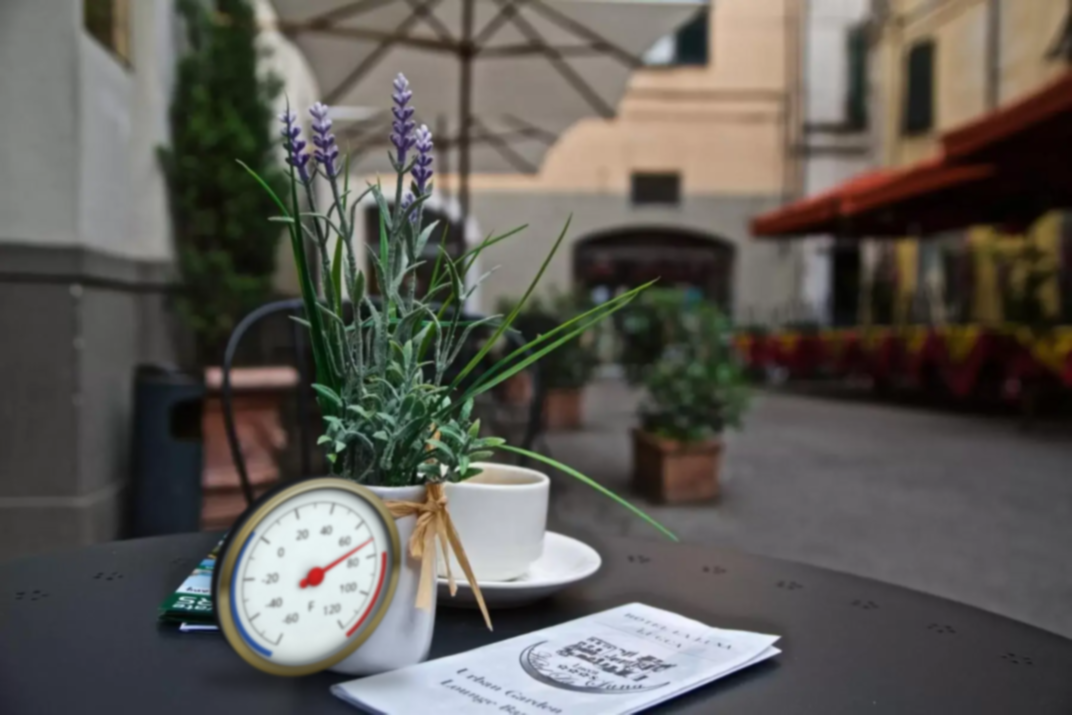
value=70 unit=°F
